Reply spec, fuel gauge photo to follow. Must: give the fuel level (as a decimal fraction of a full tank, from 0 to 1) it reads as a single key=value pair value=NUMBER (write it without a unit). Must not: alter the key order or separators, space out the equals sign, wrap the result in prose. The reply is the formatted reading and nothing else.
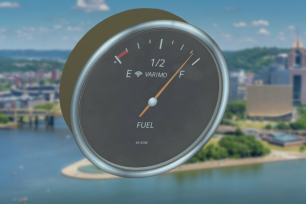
value=0.875
